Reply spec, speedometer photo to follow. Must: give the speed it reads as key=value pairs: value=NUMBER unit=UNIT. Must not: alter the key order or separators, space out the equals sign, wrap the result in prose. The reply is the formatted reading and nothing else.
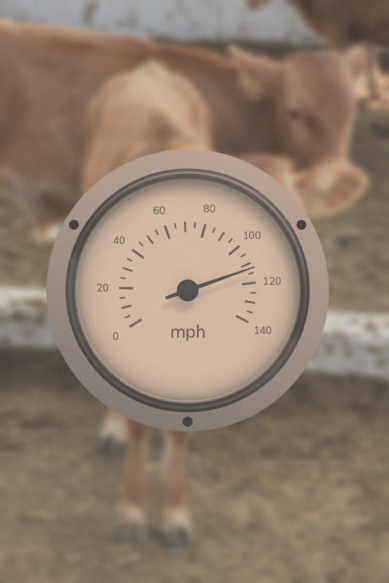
value=112.5 unit=mph
